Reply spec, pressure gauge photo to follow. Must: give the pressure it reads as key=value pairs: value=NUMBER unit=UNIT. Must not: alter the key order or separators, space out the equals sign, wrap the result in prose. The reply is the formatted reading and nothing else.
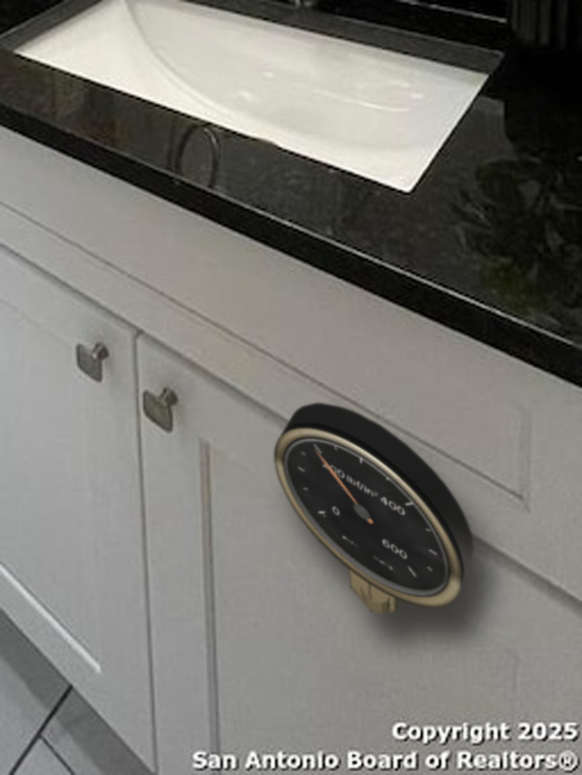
value=200 unit=psi
